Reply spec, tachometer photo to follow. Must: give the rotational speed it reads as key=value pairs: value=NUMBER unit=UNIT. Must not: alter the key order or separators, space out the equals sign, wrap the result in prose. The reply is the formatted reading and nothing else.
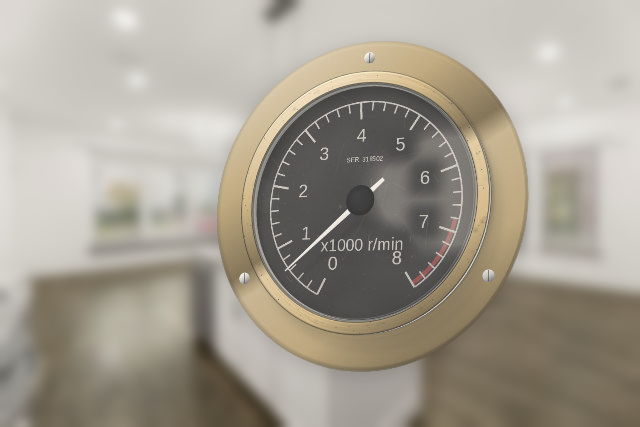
value=600 unit=rpm
